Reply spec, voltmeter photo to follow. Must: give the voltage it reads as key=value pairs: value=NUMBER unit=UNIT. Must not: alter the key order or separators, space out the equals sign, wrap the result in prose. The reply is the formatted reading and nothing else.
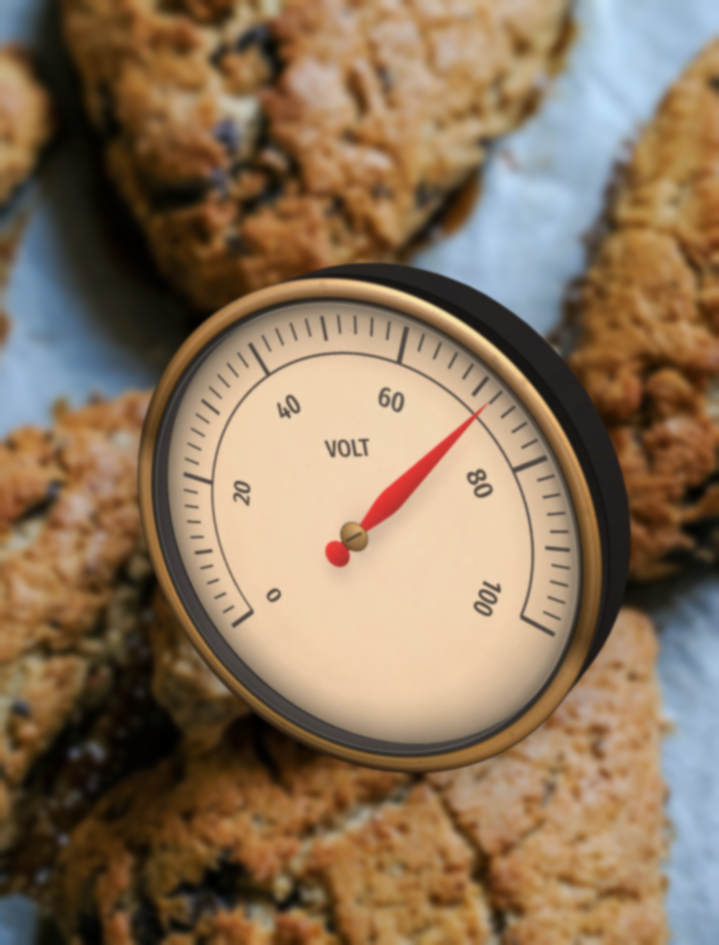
value=72 unit=V
